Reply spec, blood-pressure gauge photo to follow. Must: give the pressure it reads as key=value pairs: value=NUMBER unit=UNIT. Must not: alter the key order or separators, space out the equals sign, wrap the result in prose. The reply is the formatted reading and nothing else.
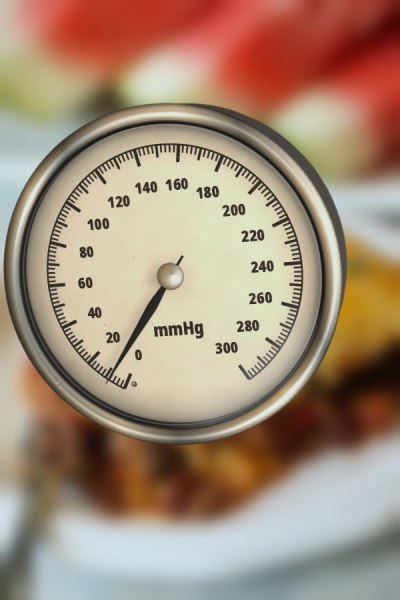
value=8 unit=mmHg
